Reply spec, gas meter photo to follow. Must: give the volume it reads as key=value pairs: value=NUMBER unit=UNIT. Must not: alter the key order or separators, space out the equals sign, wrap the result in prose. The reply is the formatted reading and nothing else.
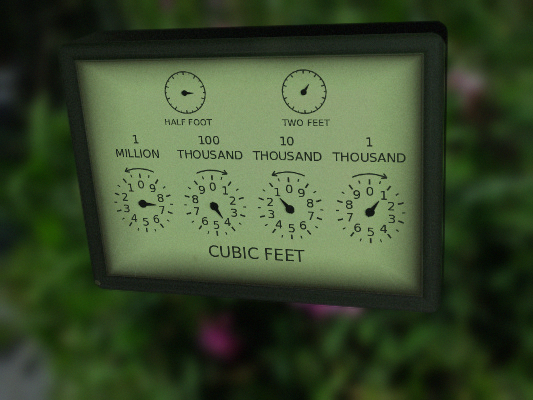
value=741100 unit=ft³
